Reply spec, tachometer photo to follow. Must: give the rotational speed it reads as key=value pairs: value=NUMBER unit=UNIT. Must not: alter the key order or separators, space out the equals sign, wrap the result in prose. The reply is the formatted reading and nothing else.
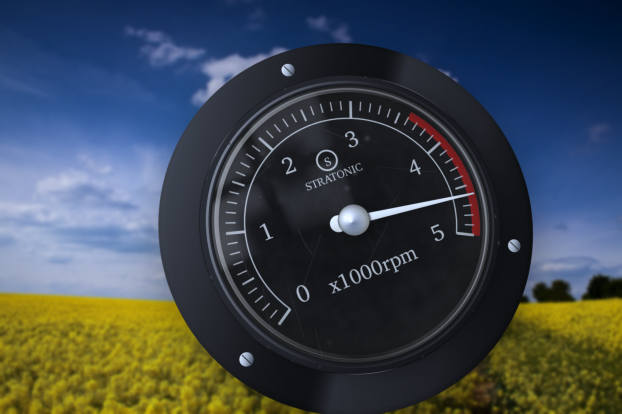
value=4600 unit=rpm
